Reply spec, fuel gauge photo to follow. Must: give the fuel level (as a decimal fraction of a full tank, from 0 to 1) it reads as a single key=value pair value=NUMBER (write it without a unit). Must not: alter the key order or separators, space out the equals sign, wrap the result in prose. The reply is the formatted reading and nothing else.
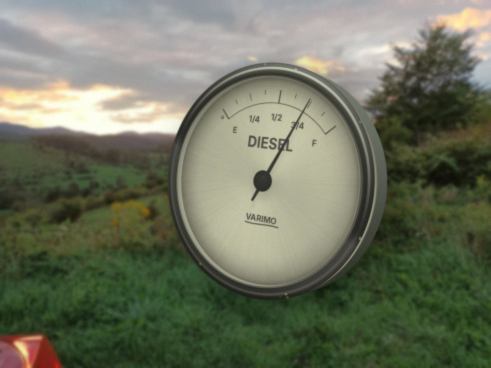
value=0.75
